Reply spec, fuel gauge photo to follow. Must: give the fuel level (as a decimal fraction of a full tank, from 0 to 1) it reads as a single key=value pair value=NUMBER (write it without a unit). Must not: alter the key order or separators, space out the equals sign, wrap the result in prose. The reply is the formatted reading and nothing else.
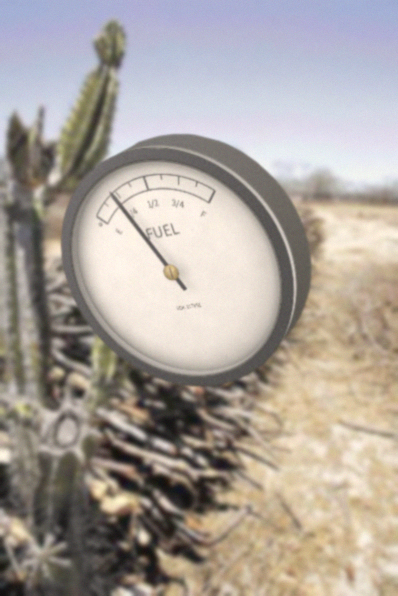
value=0.25
